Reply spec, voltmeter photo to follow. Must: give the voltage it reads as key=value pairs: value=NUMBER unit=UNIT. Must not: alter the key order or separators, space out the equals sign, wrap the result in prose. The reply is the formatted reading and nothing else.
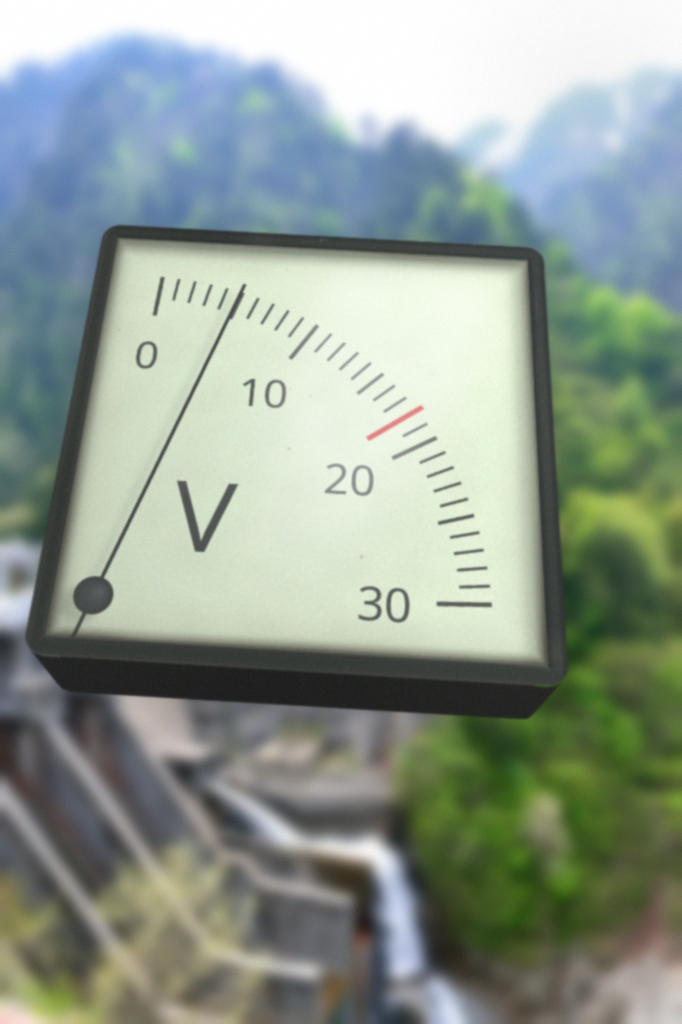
value=5 unit=V
